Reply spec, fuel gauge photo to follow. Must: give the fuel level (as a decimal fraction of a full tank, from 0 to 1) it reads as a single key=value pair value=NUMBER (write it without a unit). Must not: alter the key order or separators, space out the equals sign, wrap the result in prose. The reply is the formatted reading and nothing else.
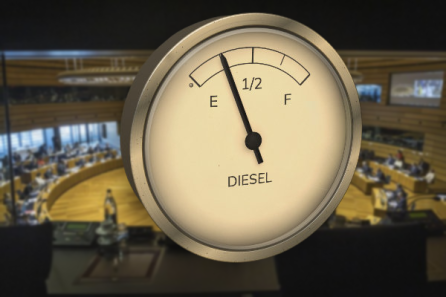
value=0.25
